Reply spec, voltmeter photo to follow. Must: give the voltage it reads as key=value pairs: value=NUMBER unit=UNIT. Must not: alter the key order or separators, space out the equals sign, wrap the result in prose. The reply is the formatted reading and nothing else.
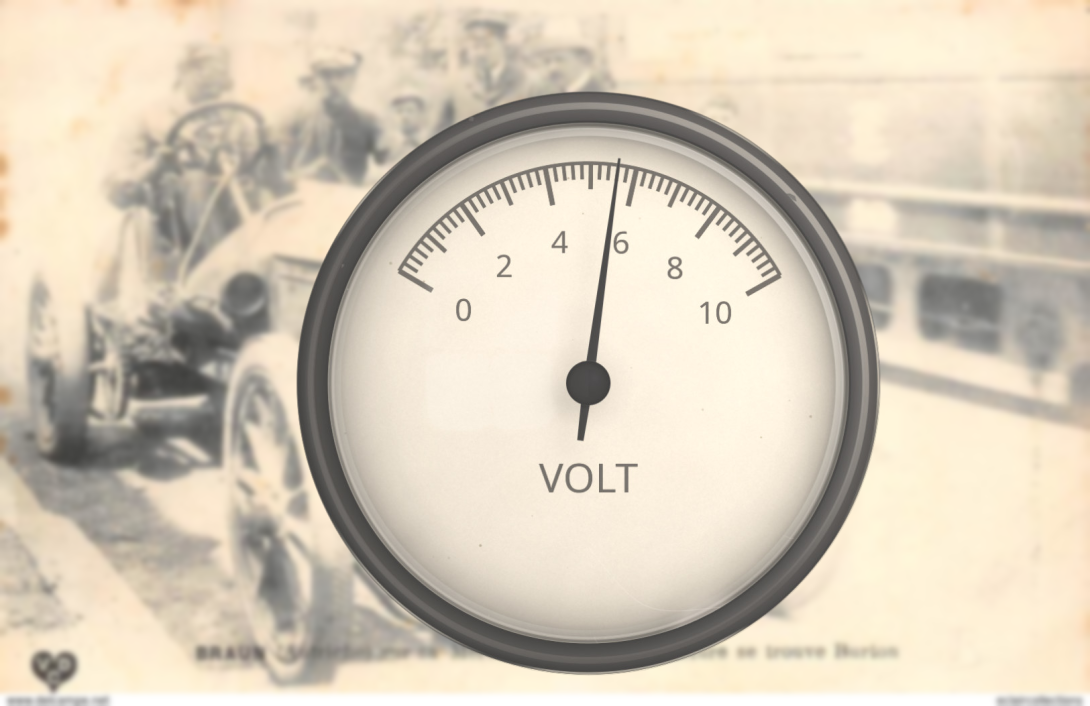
value=5.6 unit=V
